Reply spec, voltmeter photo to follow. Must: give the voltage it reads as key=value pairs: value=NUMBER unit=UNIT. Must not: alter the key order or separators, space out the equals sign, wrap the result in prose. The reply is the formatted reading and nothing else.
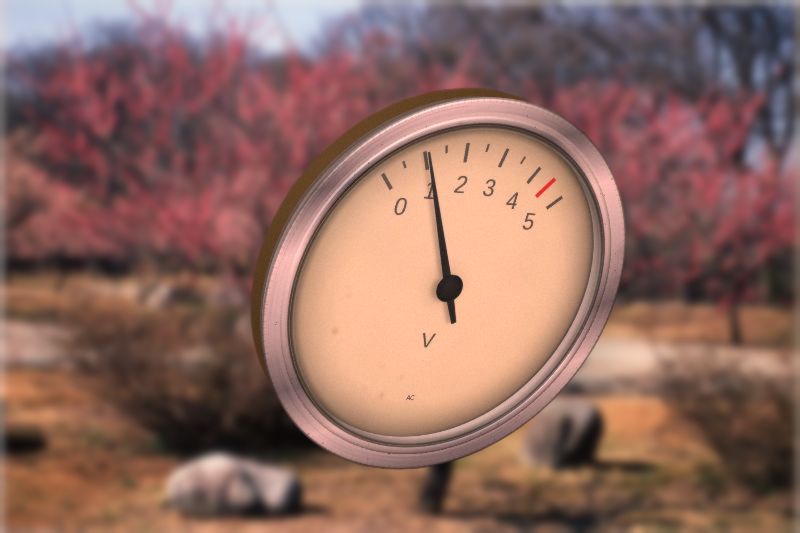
value=1 unit=V
